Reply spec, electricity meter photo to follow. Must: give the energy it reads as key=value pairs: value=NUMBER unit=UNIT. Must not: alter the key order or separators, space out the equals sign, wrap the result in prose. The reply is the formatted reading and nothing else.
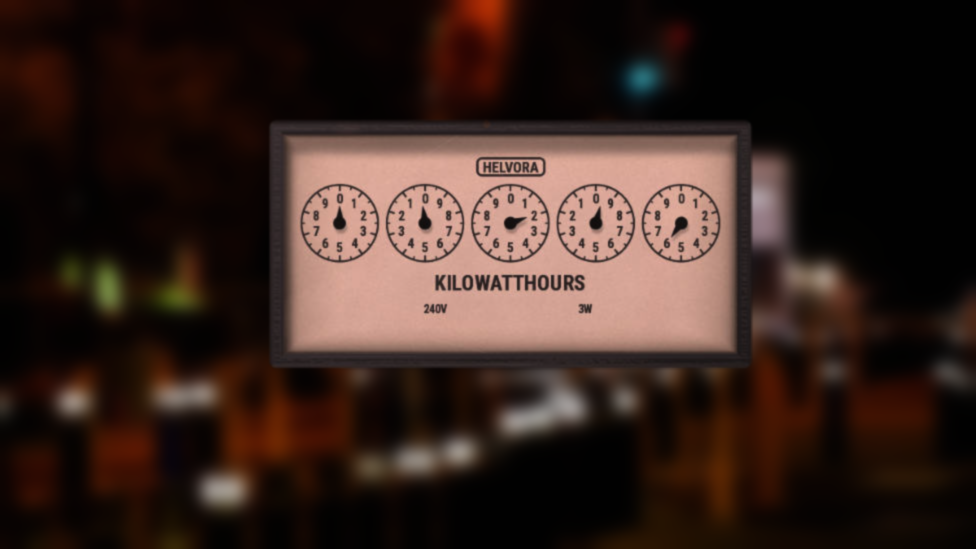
value=196 unit=kWh
